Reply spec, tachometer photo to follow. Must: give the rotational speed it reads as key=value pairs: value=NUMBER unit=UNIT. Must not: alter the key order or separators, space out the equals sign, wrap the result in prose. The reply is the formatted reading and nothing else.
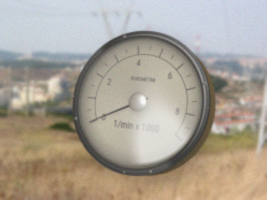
value=0 unit=rpm
